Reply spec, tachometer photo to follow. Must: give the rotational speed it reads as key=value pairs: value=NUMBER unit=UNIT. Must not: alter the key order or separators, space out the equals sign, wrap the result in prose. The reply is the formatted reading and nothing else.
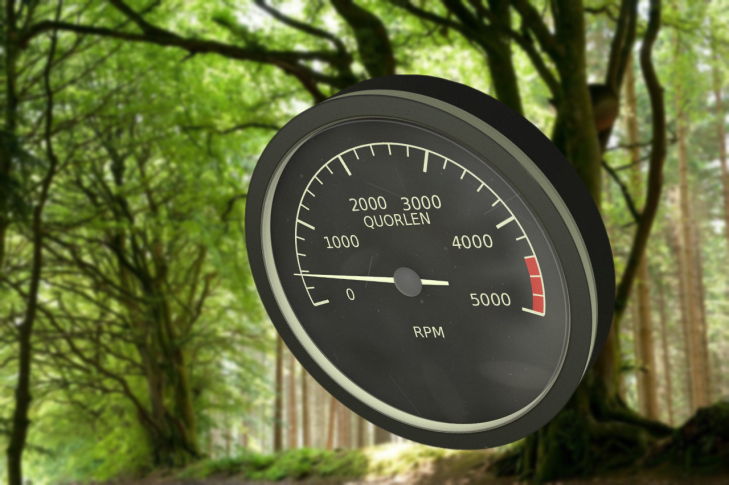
value=400 unit=rpm
